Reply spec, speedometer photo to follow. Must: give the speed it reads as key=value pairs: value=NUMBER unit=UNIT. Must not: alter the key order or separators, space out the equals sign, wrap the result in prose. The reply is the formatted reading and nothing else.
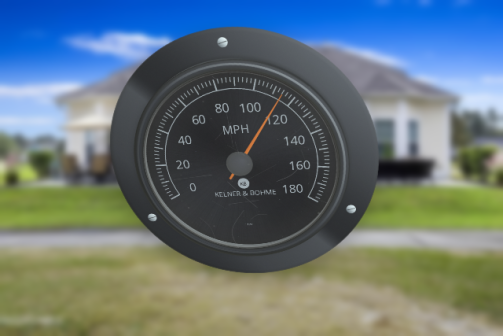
value=114 unit=mph
